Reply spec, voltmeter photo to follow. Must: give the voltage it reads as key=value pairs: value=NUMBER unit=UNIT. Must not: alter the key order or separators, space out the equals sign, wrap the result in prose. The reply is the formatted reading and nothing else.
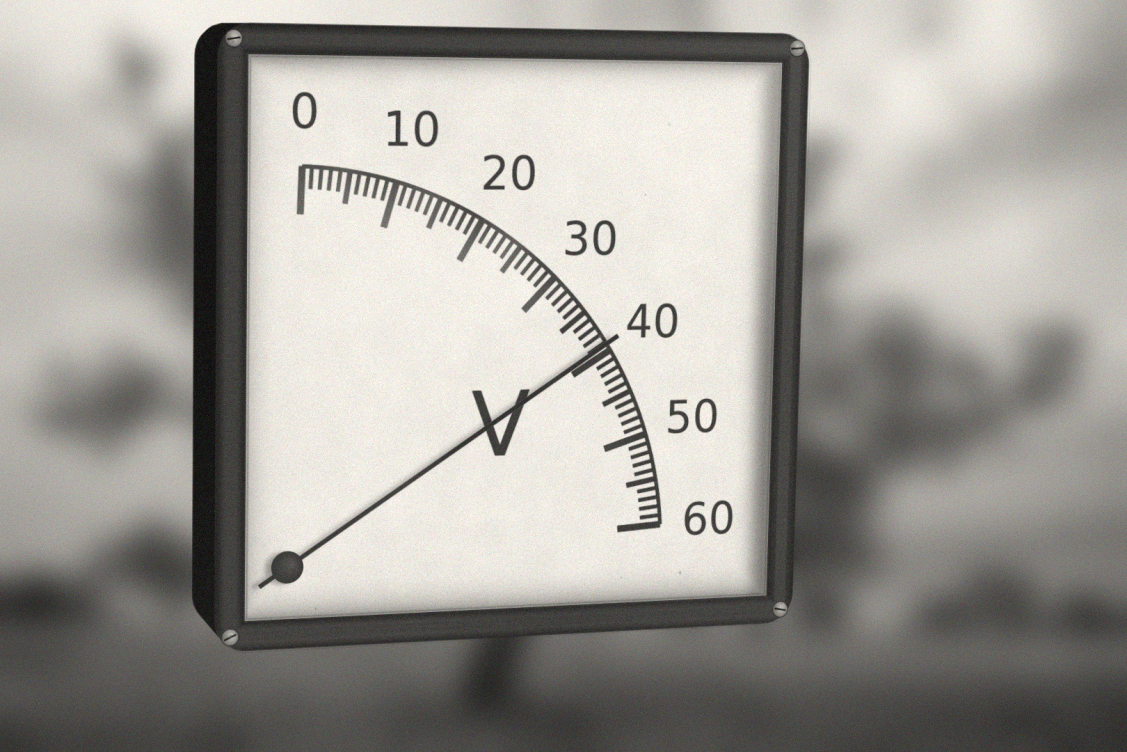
value=39 unit=V
